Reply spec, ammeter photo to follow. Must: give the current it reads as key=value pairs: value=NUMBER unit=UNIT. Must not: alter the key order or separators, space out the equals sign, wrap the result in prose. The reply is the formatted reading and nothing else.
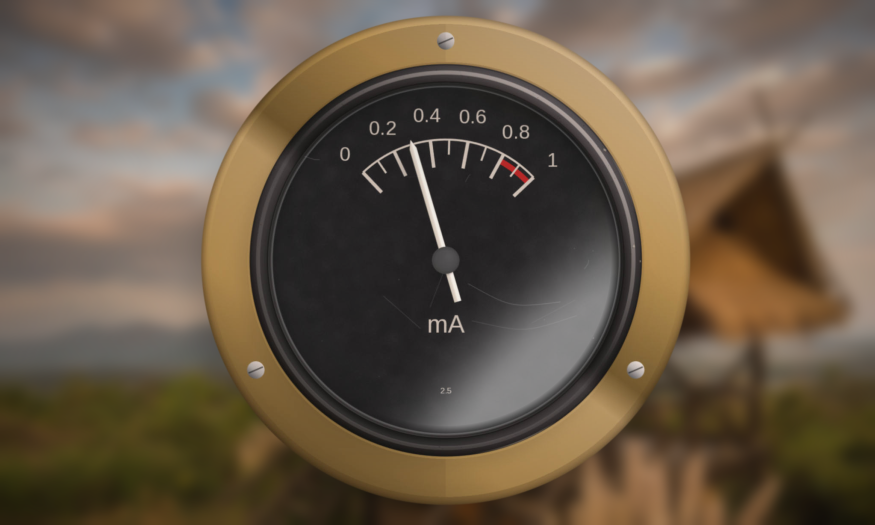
value=0.3 unit=mA
